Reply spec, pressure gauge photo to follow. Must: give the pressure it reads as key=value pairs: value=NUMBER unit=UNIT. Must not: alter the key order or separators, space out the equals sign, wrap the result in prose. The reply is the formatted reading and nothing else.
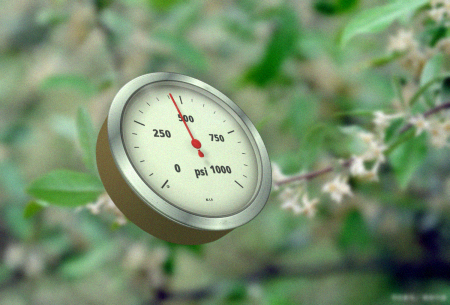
value=450 unit=psi
